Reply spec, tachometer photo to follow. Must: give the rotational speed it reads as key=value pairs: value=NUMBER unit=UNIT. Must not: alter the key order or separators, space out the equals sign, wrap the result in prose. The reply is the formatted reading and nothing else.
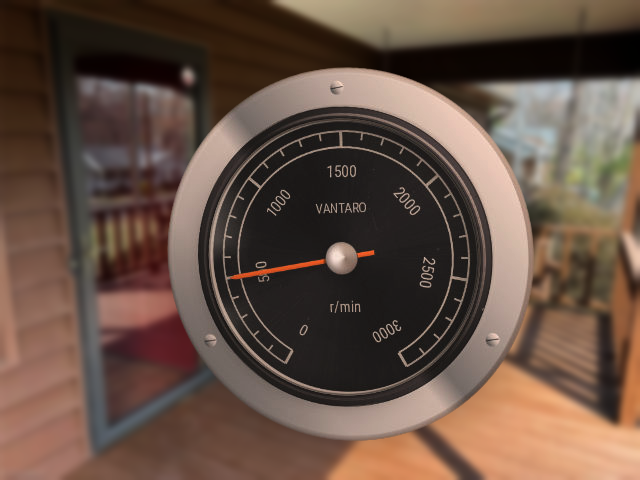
value=500 unit=rpm
